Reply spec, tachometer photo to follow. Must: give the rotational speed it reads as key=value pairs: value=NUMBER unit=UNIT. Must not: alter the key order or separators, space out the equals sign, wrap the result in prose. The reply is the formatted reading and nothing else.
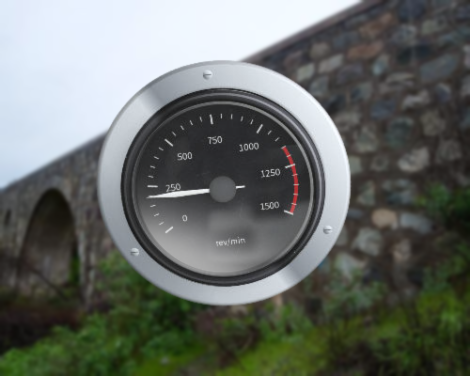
value=200 unit=rpm
